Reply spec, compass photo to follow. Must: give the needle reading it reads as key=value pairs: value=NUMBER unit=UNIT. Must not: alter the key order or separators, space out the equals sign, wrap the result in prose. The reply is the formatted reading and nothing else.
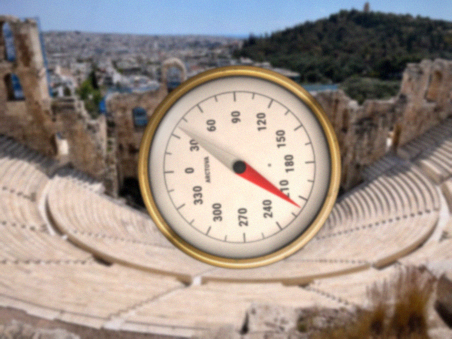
value=217.5 unit=°
